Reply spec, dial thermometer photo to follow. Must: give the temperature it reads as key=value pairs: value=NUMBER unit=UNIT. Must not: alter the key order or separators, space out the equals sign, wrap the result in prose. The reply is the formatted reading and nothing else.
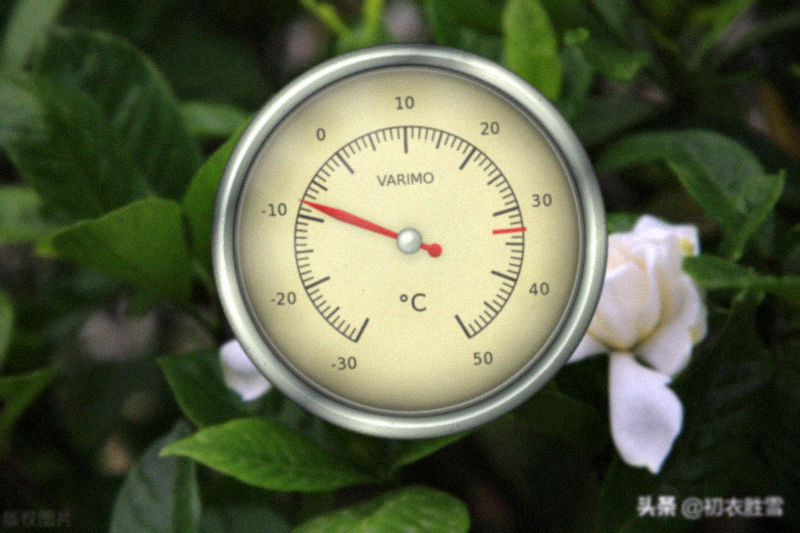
value=-8 unit=°C
